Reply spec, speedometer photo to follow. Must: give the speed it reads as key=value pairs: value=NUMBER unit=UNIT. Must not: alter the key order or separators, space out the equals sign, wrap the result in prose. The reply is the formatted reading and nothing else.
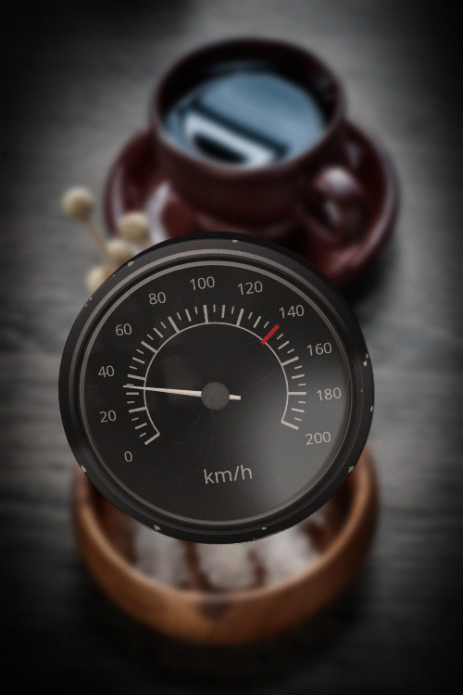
value=35 unit=km/h
